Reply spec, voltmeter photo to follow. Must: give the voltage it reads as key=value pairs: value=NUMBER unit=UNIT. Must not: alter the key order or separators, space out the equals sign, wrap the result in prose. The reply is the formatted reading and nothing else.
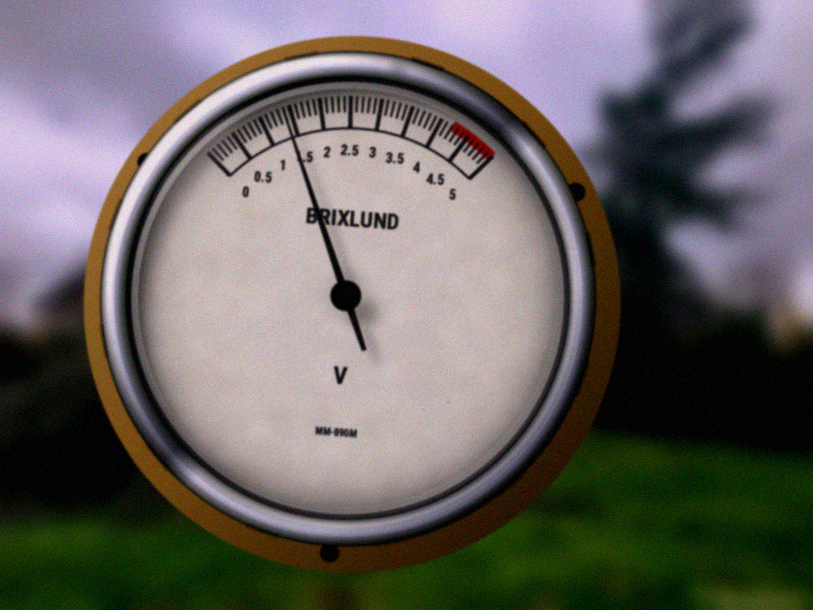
value=1.4 unit=V
